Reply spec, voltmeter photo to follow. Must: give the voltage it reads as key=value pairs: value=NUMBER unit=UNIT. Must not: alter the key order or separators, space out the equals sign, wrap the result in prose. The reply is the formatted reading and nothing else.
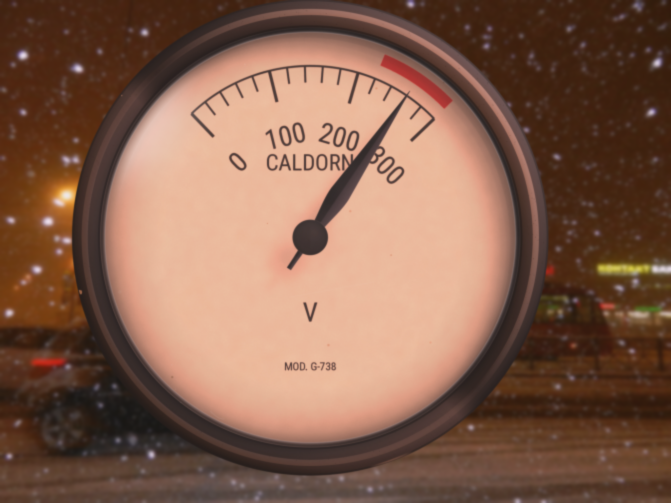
value=260 unit=V
